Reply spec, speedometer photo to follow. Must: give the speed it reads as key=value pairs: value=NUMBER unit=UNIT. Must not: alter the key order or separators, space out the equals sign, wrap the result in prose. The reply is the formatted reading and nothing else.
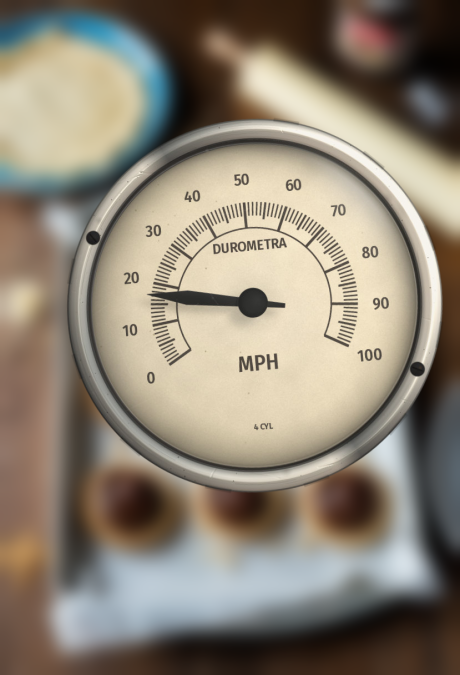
value=17 unit=mph
